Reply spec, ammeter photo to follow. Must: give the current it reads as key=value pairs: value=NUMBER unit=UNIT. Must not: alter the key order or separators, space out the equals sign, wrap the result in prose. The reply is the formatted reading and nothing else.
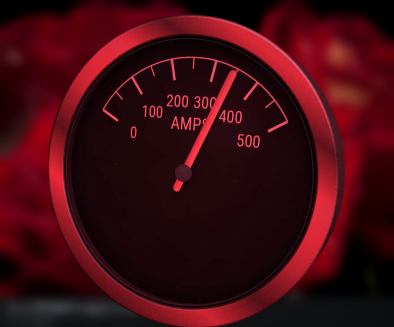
value=350 unit=A
